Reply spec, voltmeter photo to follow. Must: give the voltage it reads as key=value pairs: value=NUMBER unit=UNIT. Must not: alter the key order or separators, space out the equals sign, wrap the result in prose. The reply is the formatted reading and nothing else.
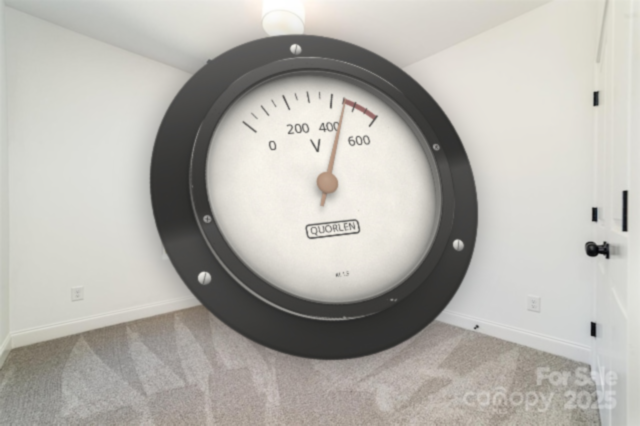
value=450 unit=V
